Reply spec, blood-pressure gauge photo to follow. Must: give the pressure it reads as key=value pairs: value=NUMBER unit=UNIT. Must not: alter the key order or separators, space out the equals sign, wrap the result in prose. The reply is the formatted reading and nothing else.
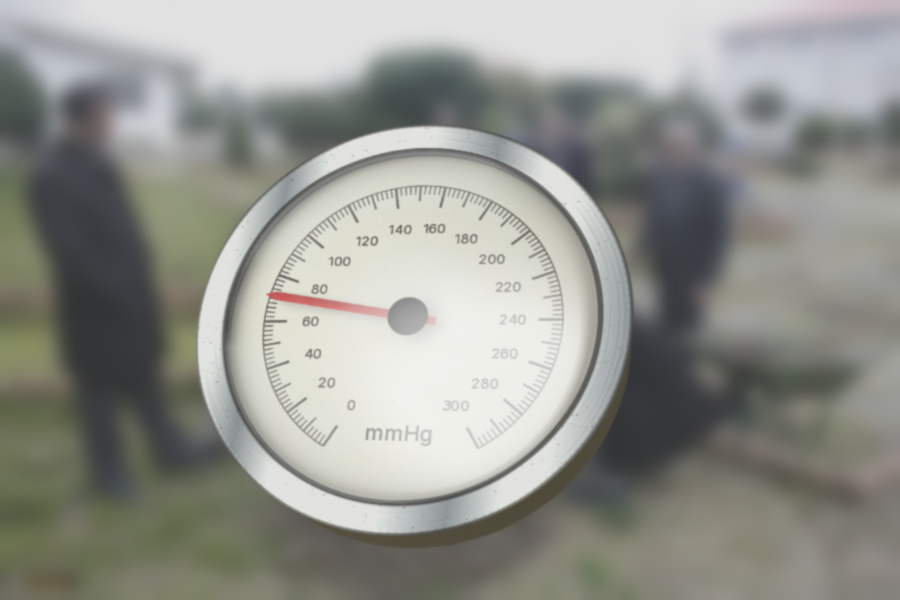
value=70 unit=mmHg
